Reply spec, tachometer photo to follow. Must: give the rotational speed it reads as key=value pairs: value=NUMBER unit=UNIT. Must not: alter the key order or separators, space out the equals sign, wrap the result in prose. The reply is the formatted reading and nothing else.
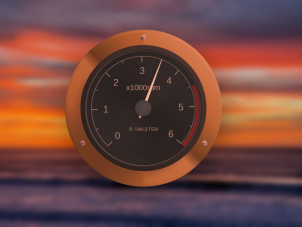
value=3500 unit=rpm
